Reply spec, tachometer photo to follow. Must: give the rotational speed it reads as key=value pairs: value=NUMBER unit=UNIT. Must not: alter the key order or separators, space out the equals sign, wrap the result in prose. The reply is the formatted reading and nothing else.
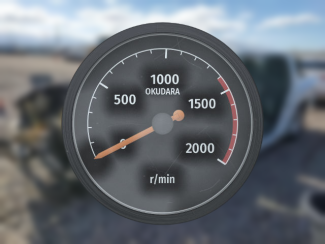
value=0 unit=rpm
